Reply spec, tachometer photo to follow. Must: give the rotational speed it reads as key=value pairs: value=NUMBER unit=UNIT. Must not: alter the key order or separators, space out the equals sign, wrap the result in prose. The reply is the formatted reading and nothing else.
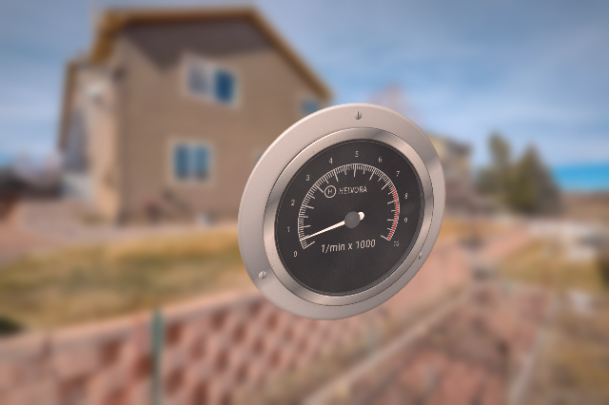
value=500 unit=rpm
